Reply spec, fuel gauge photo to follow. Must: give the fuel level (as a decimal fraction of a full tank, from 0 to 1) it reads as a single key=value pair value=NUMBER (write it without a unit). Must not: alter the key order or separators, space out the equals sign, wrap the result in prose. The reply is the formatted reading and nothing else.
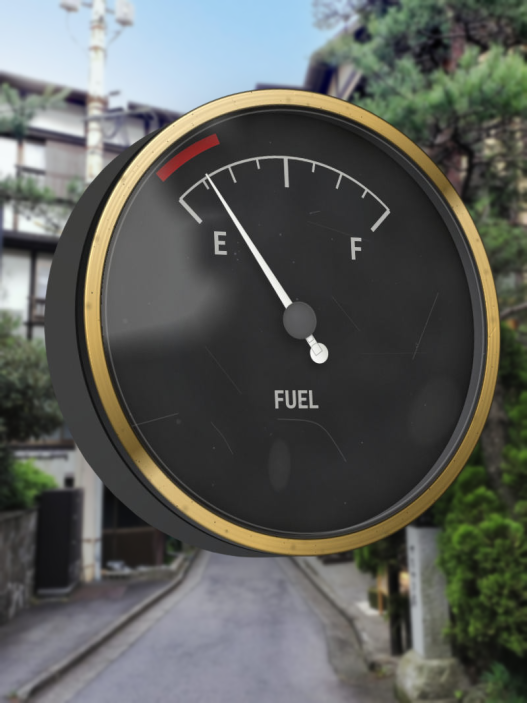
value=0.125
